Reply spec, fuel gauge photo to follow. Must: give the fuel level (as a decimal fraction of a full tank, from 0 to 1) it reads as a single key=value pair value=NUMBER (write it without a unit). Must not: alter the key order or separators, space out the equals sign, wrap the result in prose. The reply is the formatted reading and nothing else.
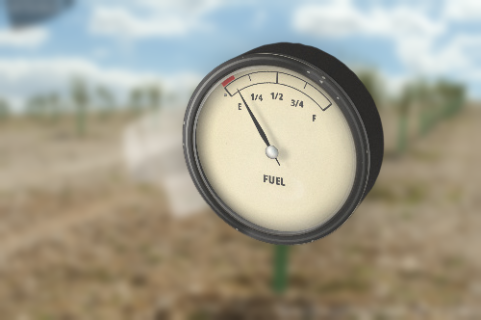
value=0.125
